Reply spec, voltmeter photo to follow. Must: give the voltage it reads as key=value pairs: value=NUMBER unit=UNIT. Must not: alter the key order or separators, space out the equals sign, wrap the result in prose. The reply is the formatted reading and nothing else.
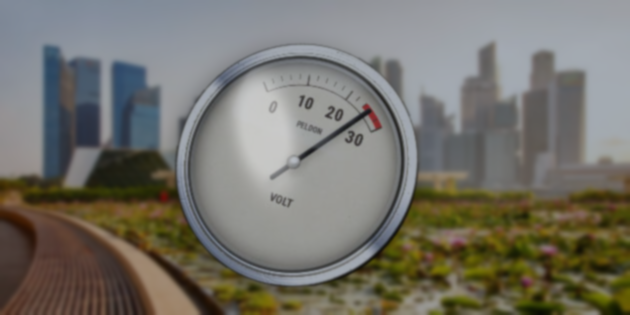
value=26 unit=V
